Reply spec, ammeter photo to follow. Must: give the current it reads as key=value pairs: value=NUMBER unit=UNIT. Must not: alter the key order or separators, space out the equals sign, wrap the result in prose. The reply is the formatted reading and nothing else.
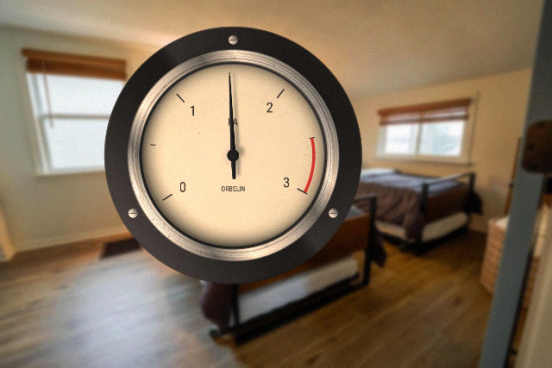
value=1.5 unit=kA
